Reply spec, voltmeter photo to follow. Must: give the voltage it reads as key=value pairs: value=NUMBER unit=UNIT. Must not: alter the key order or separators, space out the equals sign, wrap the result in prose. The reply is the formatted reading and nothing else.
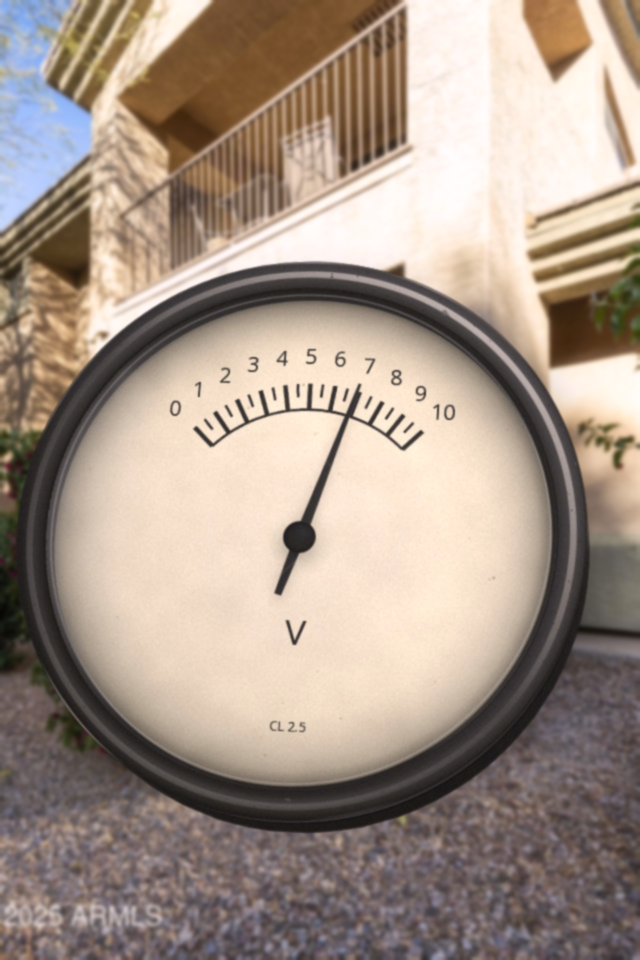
value=7 unit=V
